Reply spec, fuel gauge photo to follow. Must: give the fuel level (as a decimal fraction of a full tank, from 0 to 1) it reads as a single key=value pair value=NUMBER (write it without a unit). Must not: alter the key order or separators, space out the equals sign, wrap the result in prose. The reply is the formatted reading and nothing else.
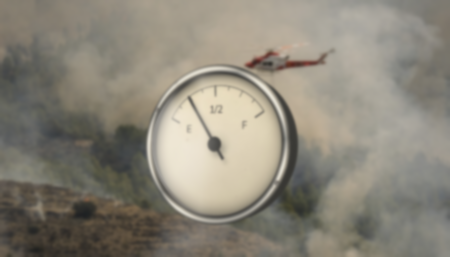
value=0.25
